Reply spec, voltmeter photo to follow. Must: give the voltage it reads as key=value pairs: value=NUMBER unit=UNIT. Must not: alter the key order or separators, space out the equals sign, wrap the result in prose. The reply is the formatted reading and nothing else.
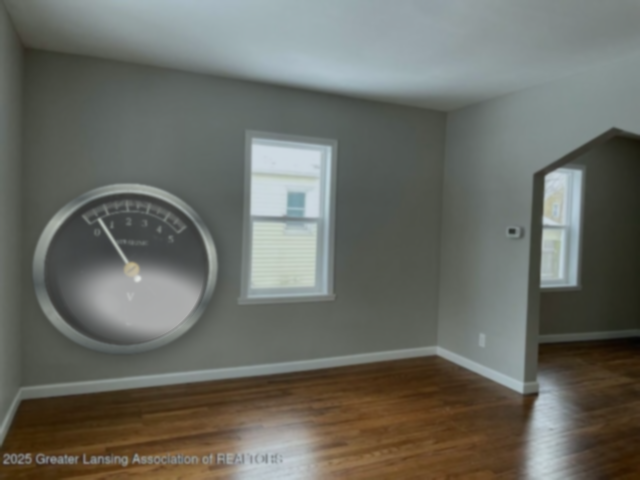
value=0.5 unit=V
